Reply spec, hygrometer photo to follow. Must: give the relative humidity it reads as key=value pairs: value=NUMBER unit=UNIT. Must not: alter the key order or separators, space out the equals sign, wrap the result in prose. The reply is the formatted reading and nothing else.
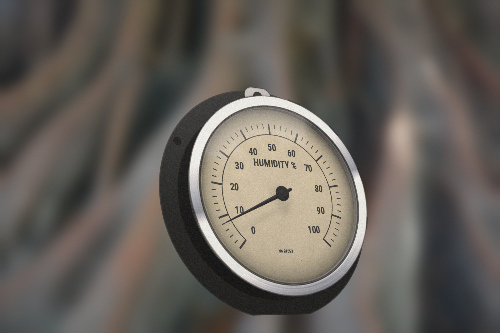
value=8 unit=%
